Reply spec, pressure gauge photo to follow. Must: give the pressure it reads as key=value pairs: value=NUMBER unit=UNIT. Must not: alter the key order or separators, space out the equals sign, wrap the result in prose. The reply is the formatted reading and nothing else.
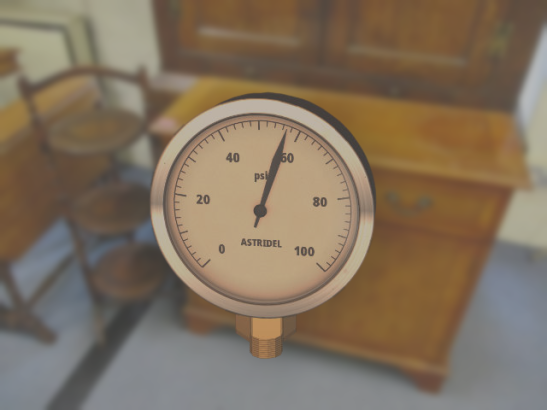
value=57 unit=psi
